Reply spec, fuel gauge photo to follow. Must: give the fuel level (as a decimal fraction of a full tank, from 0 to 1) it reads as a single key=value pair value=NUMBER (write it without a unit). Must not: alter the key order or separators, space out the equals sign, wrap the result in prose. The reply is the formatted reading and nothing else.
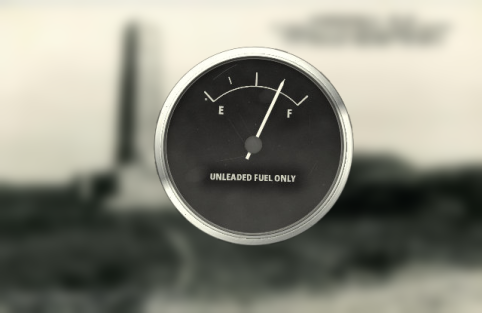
value=0.75
